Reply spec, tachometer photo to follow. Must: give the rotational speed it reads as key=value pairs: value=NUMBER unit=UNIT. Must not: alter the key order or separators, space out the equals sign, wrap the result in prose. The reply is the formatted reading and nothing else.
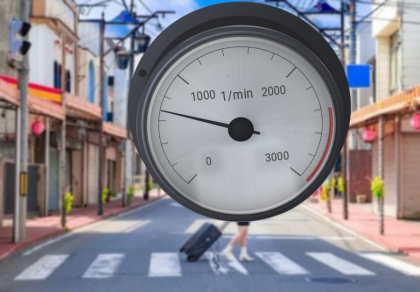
value=700 unit=rpm
